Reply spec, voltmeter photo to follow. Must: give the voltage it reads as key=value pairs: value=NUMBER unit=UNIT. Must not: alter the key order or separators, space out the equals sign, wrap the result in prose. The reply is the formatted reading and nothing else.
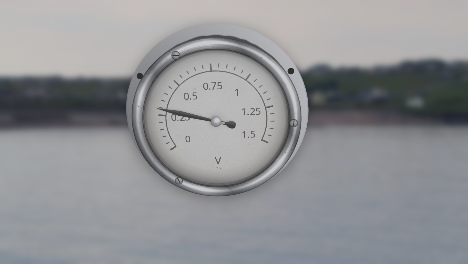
value=0.3 unit=V
